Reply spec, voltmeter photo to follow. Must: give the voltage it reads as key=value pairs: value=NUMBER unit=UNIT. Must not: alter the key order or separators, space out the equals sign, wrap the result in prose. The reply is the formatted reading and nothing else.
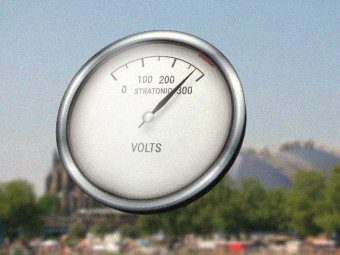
value=275 unit=V
